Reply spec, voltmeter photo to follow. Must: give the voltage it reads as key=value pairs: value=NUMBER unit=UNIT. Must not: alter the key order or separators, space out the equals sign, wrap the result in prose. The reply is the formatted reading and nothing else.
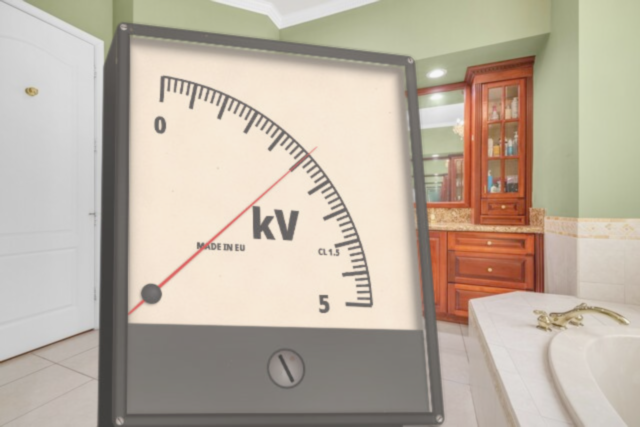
value=2.5 unit=kV
